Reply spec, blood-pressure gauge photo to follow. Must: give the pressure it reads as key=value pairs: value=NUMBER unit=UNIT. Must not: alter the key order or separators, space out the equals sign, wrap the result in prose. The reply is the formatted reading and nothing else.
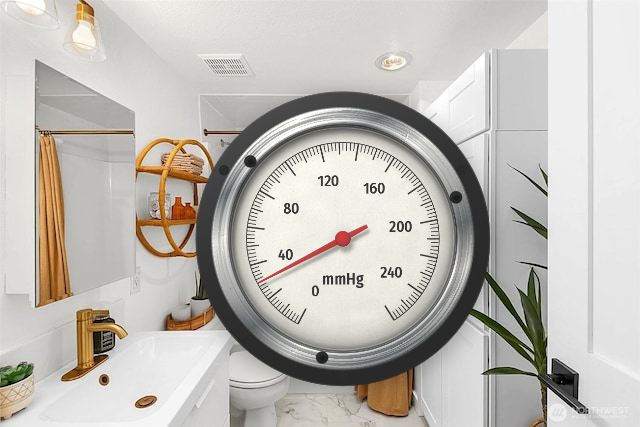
value=30 unit=mmHg
